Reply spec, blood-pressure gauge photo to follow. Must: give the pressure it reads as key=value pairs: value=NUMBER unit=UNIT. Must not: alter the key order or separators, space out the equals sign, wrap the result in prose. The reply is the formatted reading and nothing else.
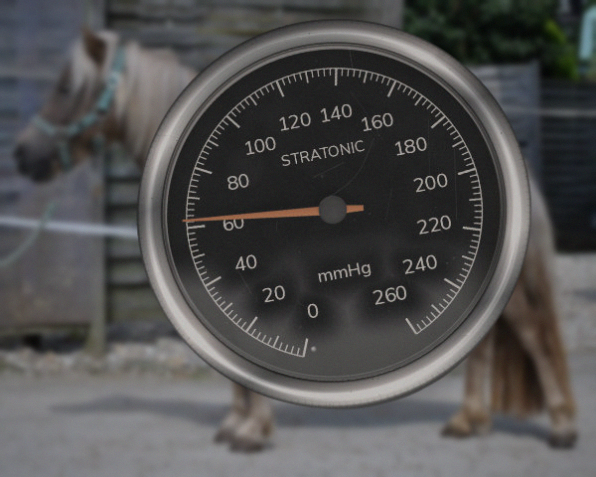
value=62 unit=mmHg
